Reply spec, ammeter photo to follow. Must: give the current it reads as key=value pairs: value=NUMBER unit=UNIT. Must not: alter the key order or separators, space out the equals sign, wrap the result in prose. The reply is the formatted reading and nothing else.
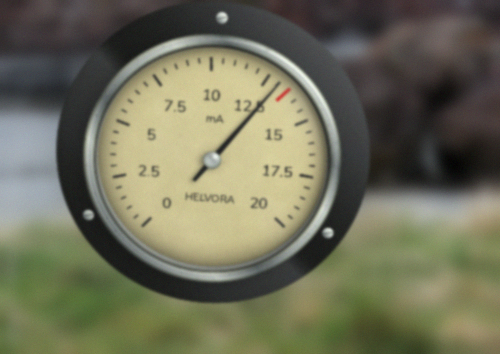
value=13 unit=mA
